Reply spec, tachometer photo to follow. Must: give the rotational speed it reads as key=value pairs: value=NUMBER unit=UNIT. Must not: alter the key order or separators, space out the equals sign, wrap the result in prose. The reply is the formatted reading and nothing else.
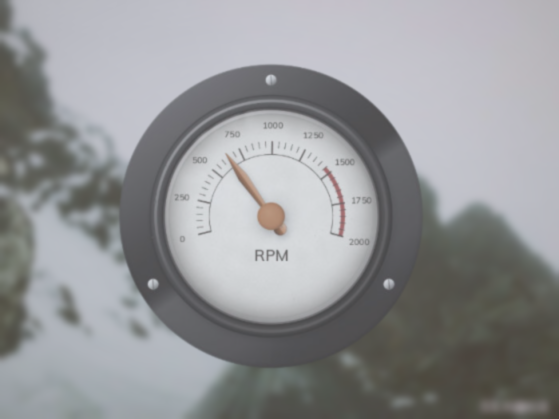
value=650 unit=rpm
